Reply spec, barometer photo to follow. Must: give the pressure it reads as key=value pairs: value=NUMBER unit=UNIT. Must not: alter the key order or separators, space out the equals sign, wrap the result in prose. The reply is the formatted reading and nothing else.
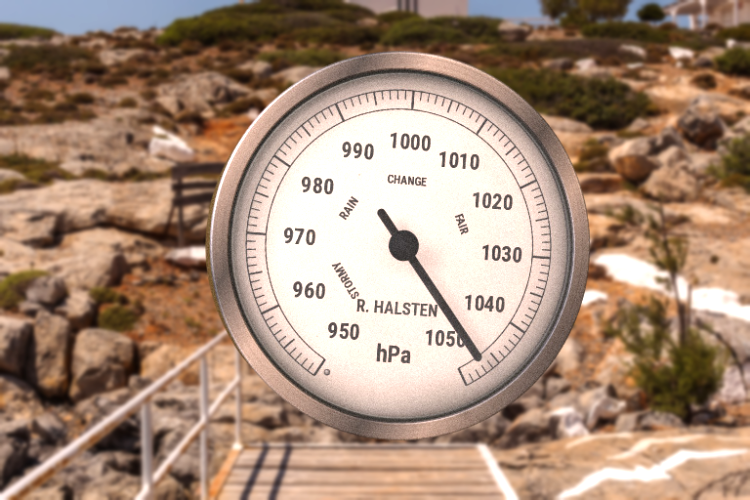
value=1047 unit=hPa
